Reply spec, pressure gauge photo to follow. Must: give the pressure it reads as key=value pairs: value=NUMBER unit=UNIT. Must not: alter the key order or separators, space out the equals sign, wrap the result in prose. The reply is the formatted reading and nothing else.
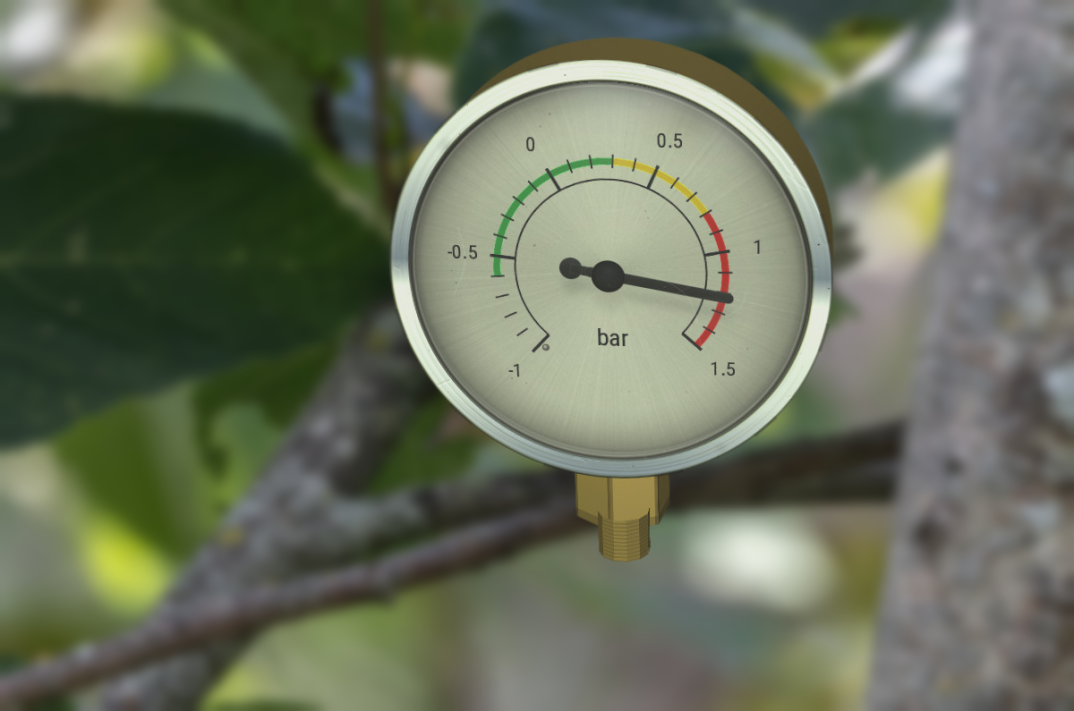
value=1.2 unit=bar
